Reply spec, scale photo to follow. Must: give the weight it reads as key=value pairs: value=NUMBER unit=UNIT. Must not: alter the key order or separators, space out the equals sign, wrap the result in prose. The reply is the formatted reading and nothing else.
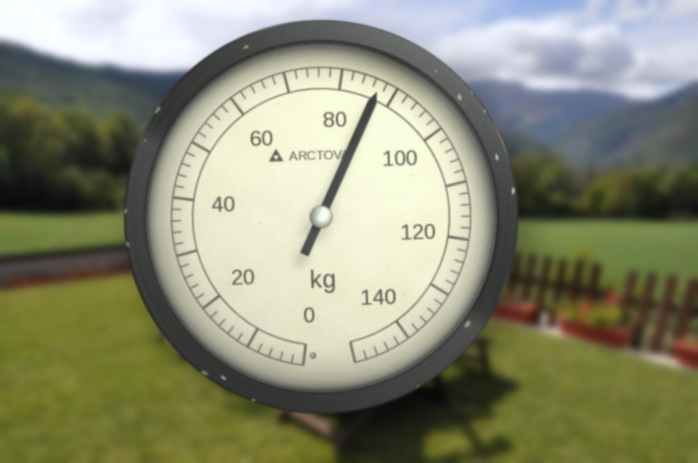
value=87 unit=kg
